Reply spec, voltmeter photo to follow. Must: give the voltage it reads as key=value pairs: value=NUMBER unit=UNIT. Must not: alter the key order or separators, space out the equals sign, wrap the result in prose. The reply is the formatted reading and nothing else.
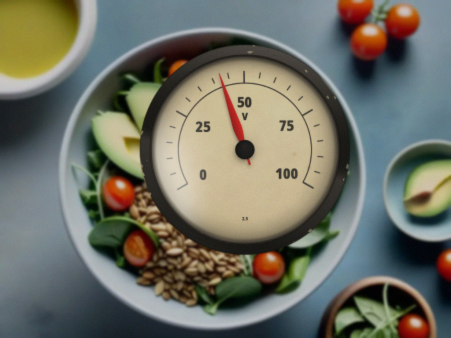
value=42.5 unit=V
